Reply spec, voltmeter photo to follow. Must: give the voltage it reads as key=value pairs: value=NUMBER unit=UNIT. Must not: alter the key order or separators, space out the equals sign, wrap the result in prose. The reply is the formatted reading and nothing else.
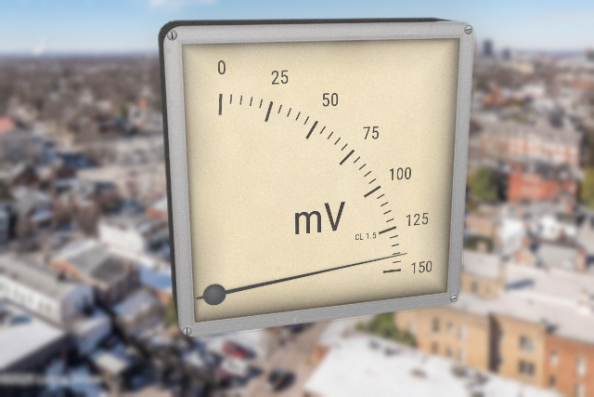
value=140 unit=mV
